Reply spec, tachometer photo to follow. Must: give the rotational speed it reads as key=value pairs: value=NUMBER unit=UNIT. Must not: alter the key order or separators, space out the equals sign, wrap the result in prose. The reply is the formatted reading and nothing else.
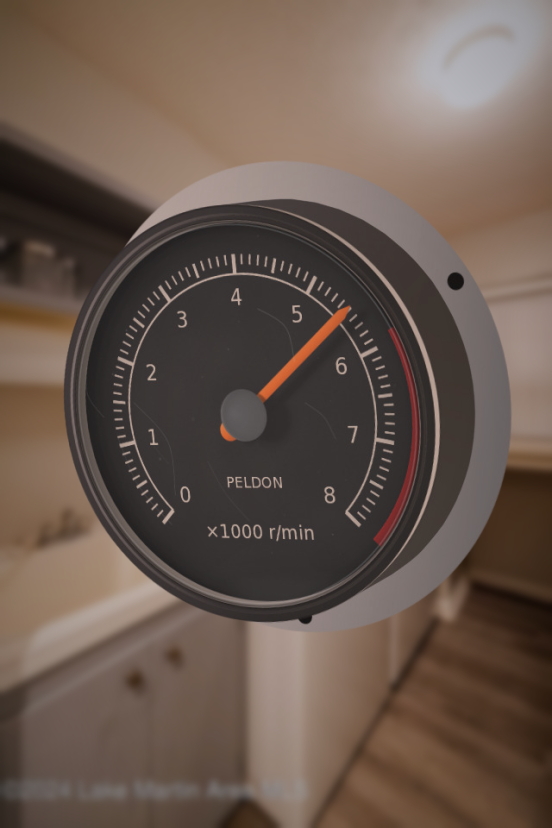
value=5500 unit=rpm
